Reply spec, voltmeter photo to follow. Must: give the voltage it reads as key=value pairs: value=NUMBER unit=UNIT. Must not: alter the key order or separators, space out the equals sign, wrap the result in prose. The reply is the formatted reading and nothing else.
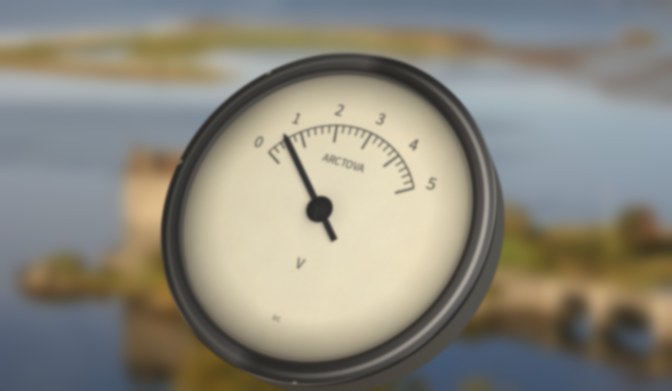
value=0.6 unit=V
